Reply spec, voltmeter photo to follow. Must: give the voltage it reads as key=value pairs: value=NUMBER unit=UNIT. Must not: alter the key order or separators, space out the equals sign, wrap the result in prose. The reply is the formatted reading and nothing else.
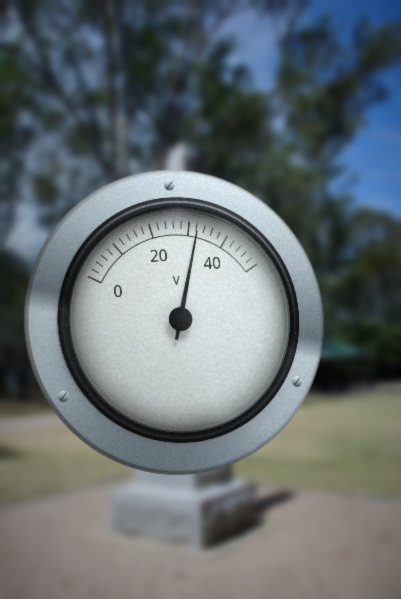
value=32 unit=V
